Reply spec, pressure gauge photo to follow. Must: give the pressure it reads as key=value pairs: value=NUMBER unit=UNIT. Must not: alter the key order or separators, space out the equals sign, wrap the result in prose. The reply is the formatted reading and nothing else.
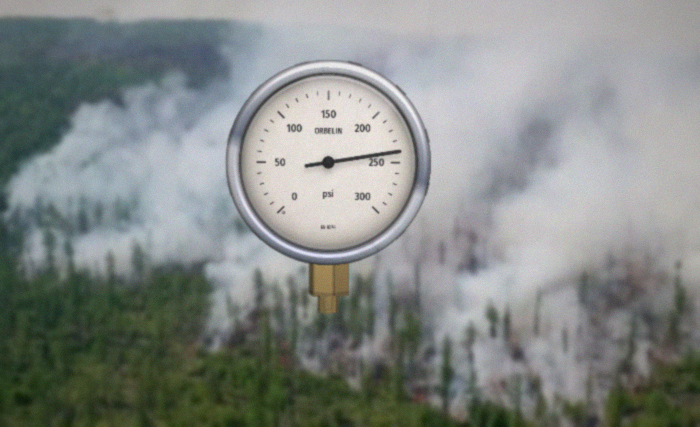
value=240 unit=psi
